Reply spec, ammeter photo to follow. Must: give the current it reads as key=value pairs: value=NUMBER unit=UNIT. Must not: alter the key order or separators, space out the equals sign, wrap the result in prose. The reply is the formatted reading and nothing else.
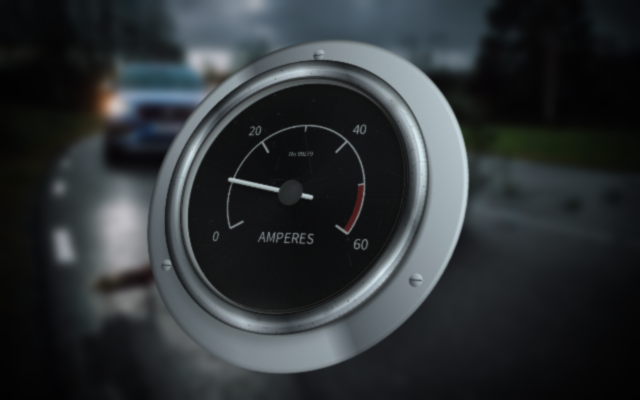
value=10 unit=A
